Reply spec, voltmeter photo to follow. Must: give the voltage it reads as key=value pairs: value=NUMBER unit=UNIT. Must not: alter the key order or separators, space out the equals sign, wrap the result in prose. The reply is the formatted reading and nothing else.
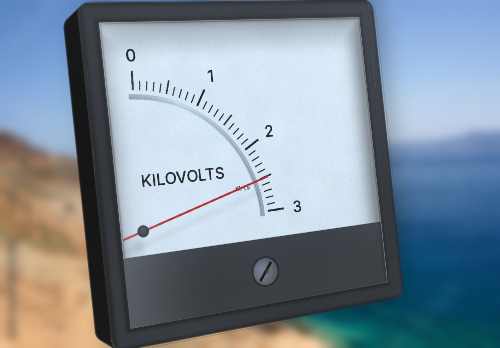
value=2.5 unit=kV
